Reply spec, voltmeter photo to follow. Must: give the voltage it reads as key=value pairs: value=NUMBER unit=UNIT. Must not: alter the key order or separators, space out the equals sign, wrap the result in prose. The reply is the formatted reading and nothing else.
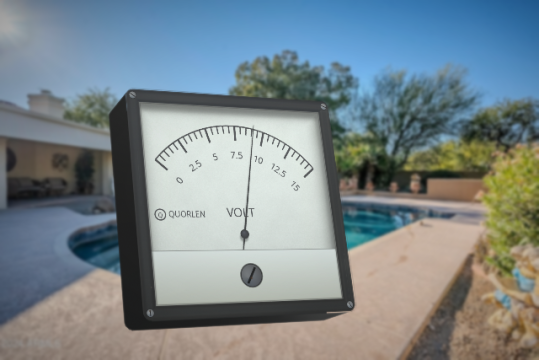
value=9 unit=V
